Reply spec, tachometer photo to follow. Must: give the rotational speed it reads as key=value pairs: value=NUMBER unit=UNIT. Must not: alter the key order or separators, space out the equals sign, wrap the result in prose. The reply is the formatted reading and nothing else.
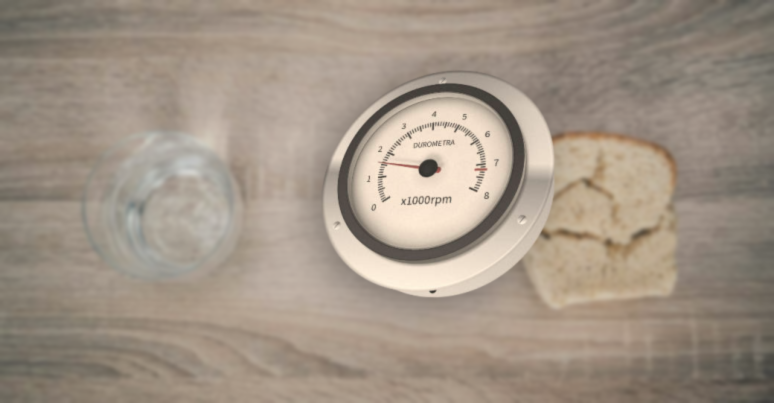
value=1500 unit=rpm
